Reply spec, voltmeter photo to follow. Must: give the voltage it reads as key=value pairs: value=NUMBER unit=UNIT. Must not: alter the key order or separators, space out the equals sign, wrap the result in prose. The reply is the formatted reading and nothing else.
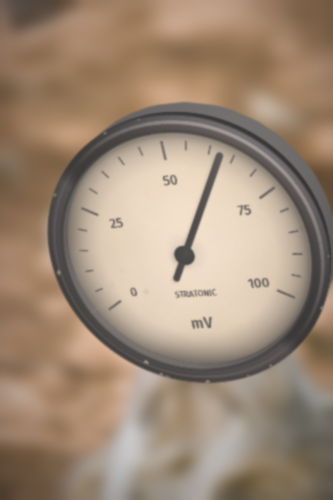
value=62.5 unit=mV
